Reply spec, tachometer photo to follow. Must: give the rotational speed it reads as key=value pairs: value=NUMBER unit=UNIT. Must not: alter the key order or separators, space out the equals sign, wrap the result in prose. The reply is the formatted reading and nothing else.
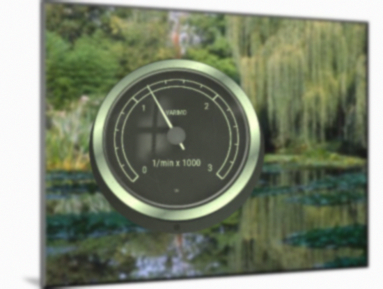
value=1200 unit=rpm
